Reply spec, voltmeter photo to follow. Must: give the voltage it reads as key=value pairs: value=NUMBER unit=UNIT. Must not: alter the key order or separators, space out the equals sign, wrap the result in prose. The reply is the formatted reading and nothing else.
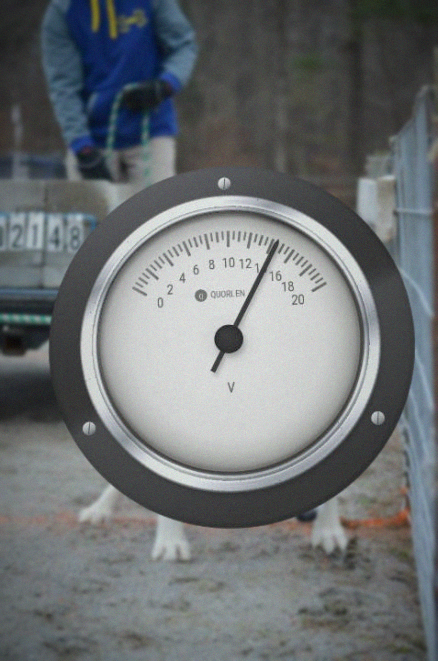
value=14.5 unit=V
